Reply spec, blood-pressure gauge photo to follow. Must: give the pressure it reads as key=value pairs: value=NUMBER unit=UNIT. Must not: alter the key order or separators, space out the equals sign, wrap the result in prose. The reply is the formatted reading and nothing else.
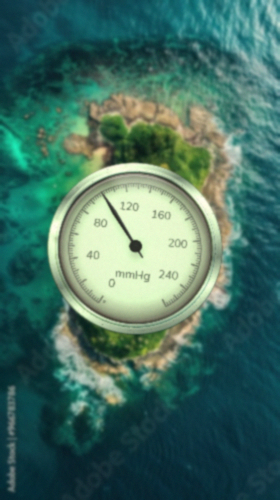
value=100 unit=mmHg
